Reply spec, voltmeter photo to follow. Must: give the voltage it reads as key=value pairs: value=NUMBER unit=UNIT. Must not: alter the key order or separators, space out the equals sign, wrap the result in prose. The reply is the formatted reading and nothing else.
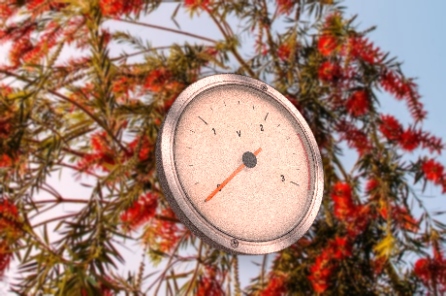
value=0 unit=V
